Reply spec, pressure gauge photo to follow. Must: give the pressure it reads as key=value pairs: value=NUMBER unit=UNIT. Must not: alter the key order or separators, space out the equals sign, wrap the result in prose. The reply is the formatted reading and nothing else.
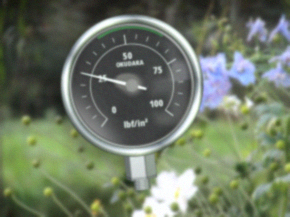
value=25 unit=psi
